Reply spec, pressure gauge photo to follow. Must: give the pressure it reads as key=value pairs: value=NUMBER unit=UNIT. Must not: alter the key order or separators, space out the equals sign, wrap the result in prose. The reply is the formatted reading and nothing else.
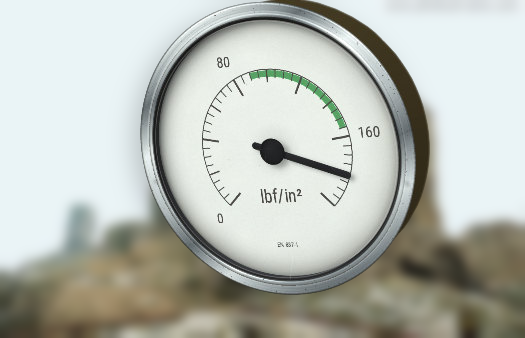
value=180 unit=psi
